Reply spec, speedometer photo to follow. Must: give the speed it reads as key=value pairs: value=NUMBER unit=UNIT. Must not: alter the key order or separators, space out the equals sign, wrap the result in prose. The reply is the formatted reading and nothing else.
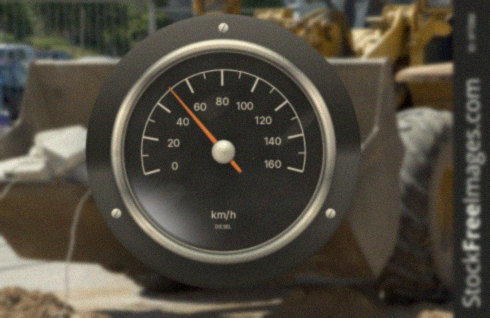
value=50 unit=km/h
